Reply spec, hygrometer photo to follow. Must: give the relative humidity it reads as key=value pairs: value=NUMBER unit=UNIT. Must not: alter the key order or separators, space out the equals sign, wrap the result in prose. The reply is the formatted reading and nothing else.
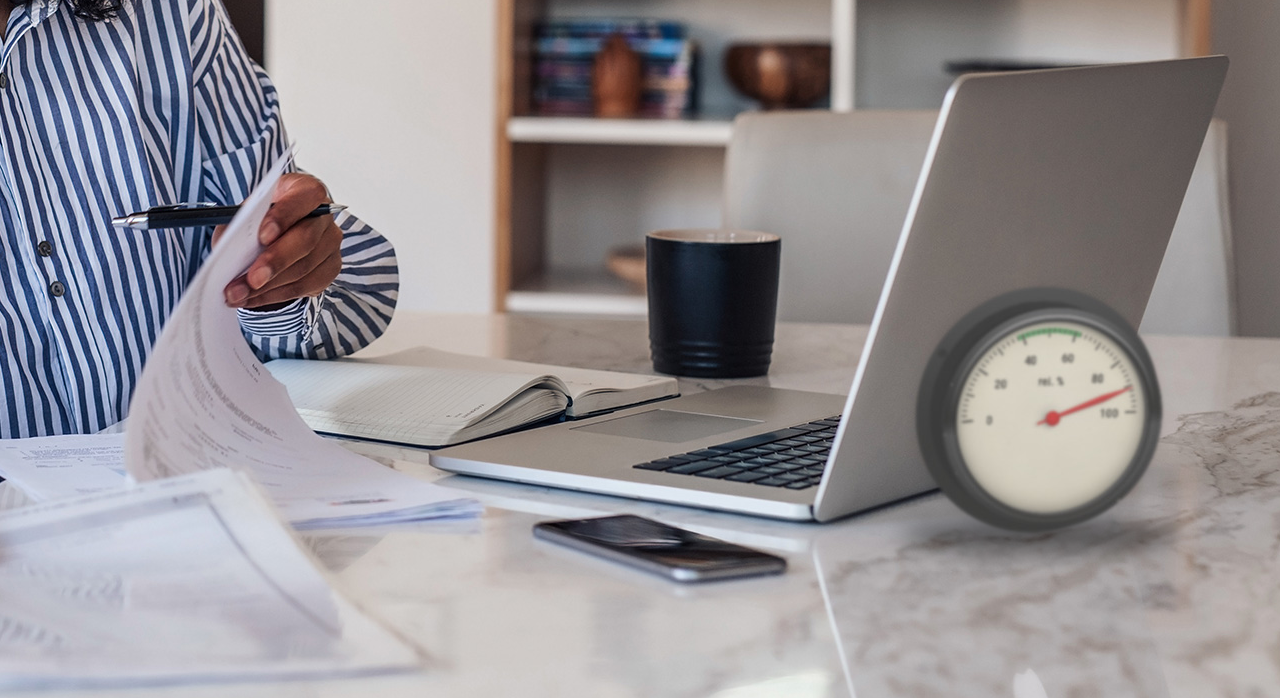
value=90 unit=%
